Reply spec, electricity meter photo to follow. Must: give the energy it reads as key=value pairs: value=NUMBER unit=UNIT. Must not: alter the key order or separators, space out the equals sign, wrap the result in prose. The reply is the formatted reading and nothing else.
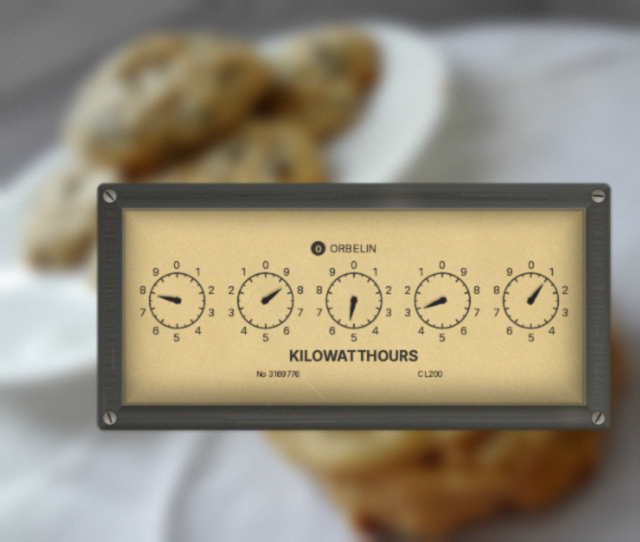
value=78531 unit=kWh
